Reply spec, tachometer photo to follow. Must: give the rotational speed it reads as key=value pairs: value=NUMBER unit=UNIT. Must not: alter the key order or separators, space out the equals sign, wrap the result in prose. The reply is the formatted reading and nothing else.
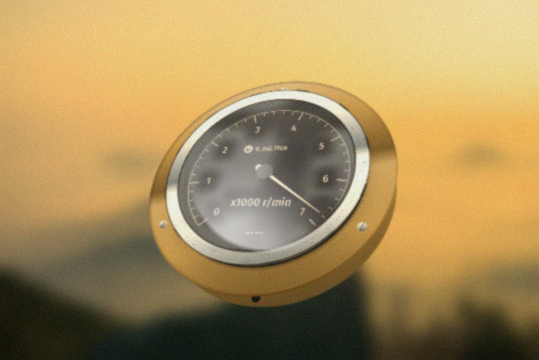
value=6800 unit=rpm
